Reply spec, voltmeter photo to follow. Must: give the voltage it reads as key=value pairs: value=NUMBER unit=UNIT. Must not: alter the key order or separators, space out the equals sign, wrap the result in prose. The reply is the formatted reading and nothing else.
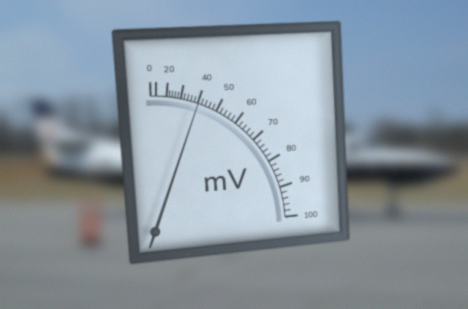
value=40 unit=mV
